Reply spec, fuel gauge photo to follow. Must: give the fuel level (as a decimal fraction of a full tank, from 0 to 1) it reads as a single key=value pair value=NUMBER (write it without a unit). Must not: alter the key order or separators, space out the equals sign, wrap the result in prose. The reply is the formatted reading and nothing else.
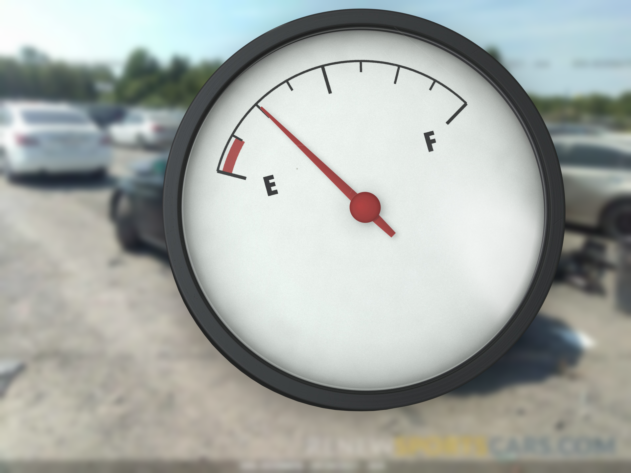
value=0.25
